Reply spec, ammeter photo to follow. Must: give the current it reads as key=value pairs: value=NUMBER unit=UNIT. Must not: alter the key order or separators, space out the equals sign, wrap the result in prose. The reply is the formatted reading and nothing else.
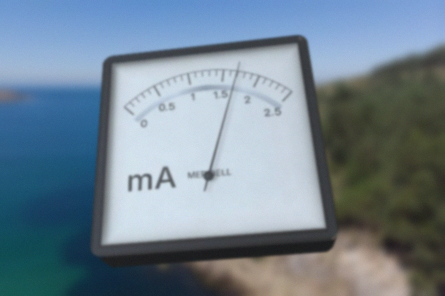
value=1.7 unit=mA
